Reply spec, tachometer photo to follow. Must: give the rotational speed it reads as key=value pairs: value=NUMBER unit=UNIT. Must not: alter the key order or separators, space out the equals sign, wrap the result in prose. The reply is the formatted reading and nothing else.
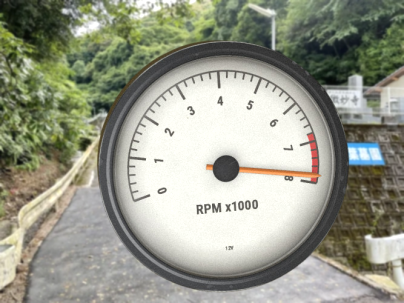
value=7800 unit=rpm
